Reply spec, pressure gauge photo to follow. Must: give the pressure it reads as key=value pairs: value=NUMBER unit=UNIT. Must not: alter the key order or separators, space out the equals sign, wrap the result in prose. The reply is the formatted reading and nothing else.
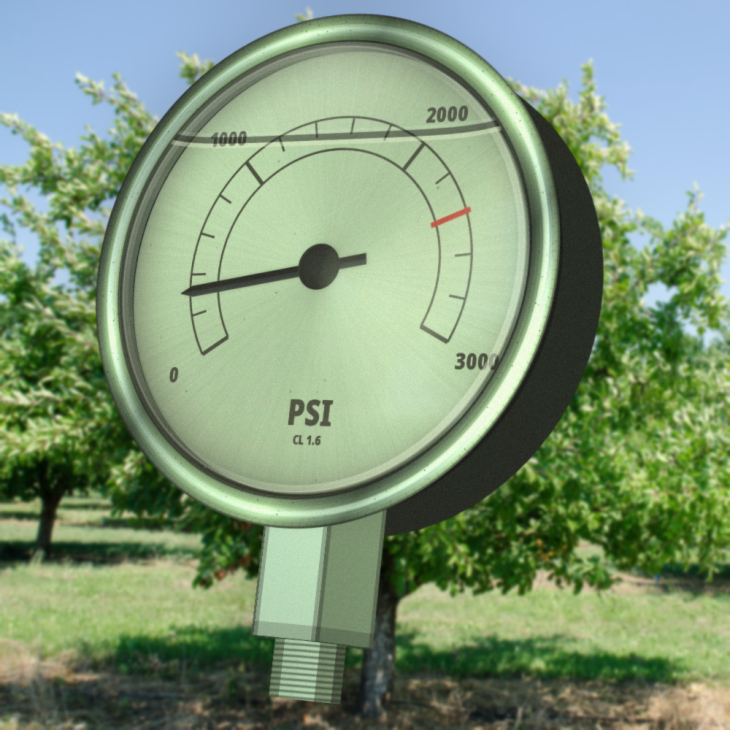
value=300 unit=psi
